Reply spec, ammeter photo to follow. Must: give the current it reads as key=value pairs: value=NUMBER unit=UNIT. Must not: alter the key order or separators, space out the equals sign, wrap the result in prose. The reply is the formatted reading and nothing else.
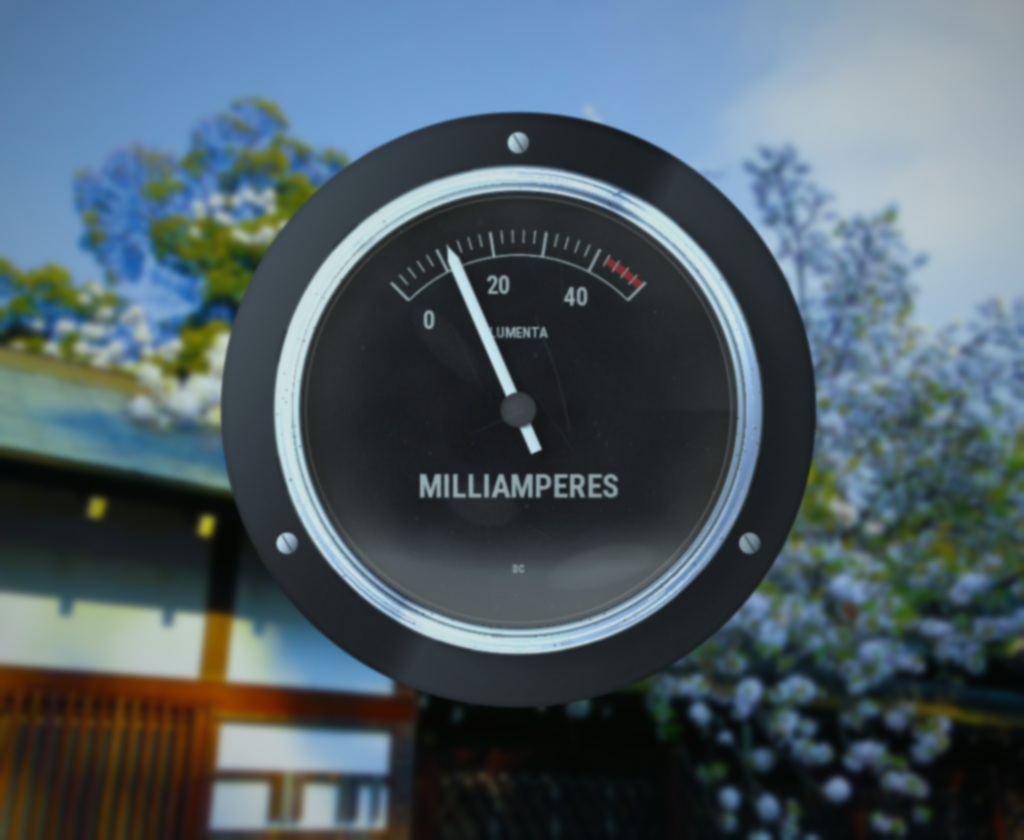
value=12 unit=mA
